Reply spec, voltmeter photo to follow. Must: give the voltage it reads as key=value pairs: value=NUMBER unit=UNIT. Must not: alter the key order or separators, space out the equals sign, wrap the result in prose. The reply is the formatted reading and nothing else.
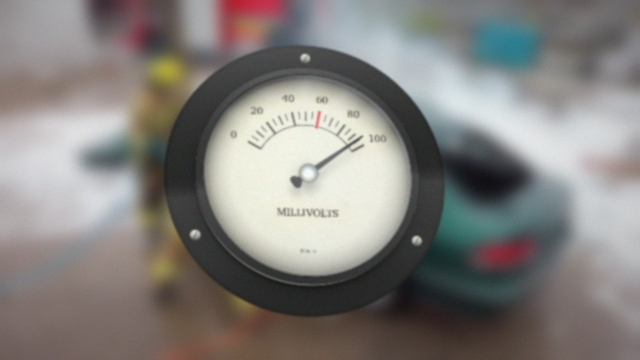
value=95 unit=mV
